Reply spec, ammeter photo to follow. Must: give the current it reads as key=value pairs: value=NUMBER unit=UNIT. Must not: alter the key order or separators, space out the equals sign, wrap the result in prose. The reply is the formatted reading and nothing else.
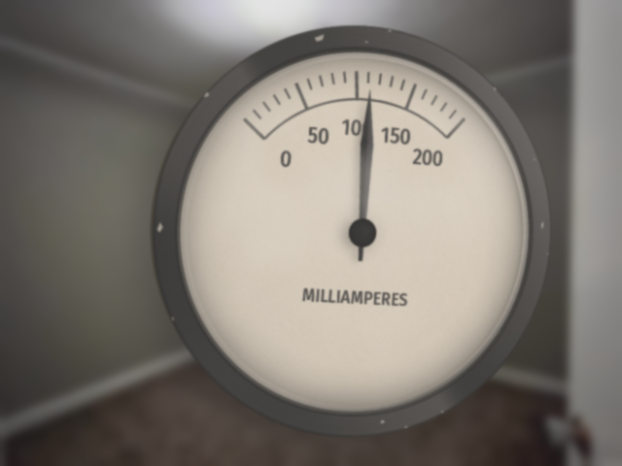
value=110 unit=mA
